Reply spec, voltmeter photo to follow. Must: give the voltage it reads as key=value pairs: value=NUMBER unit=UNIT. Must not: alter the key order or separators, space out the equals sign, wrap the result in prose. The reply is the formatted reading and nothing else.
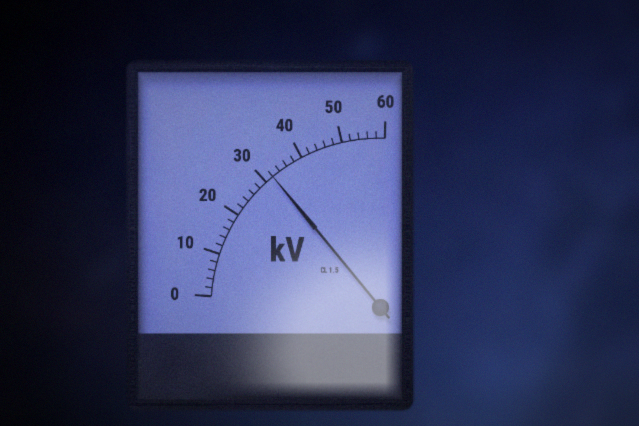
value=32 unit=kV
